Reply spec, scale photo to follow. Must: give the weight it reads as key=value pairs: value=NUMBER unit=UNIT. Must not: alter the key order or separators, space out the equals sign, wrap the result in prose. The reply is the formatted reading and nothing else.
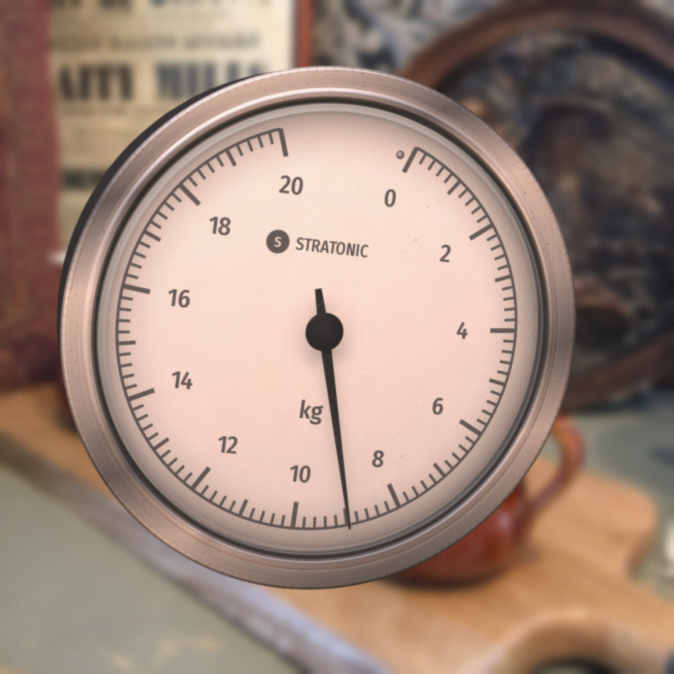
value=9 unit=kg
